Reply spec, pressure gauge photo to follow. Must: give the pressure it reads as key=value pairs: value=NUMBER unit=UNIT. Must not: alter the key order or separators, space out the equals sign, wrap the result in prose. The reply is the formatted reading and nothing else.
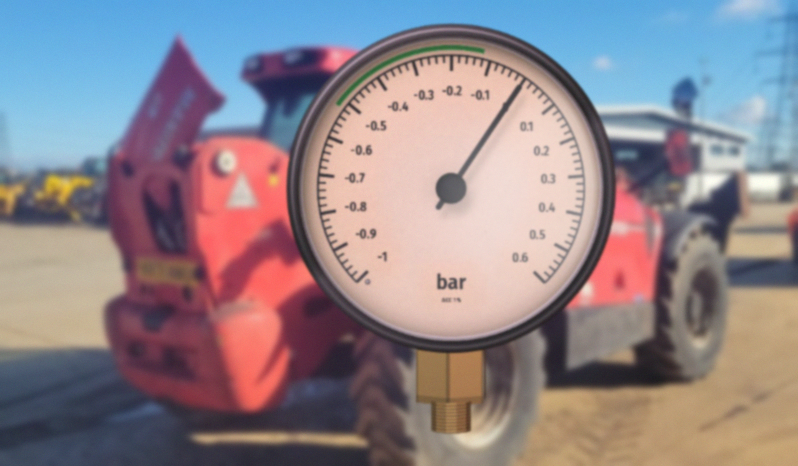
value=0 unit=bar
